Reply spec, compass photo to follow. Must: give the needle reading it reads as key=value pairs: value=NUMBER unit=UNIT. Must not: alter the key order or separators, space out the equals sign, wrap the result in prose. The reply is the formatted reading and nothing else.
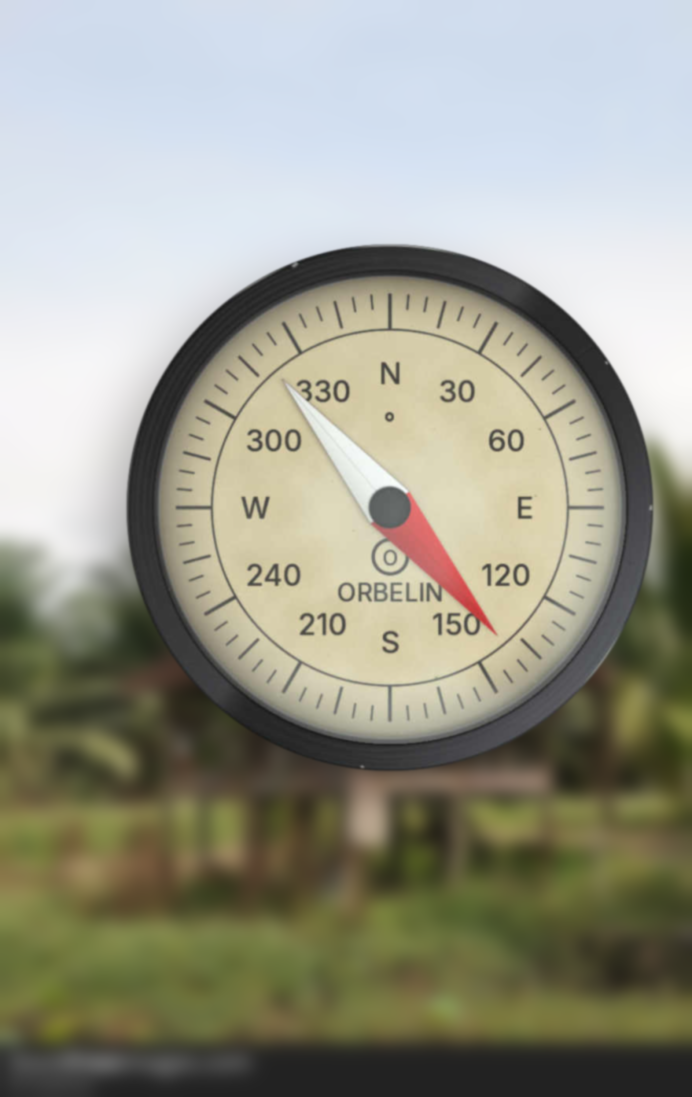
value=140 unit=°
